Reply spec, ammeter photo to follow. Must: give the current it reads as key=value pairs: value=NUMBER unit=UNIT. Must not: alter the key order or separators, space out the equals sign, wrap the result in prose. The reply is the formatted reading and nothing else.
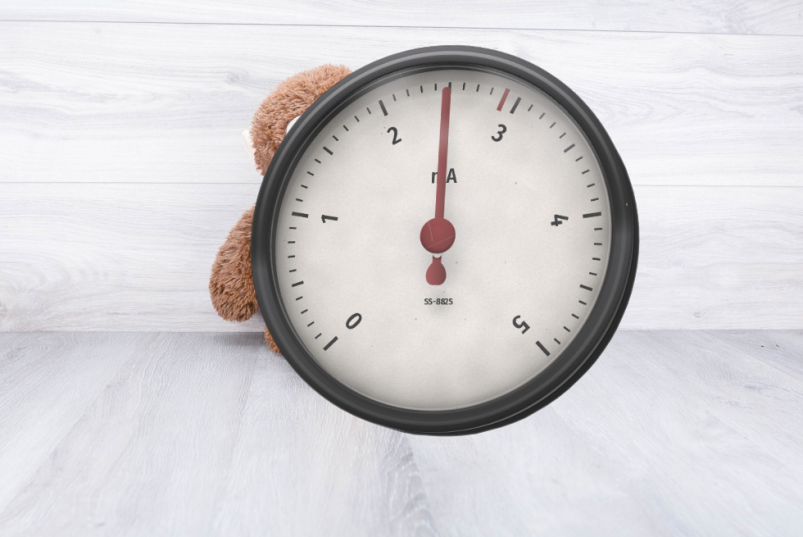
value=2.5 unit=mA
